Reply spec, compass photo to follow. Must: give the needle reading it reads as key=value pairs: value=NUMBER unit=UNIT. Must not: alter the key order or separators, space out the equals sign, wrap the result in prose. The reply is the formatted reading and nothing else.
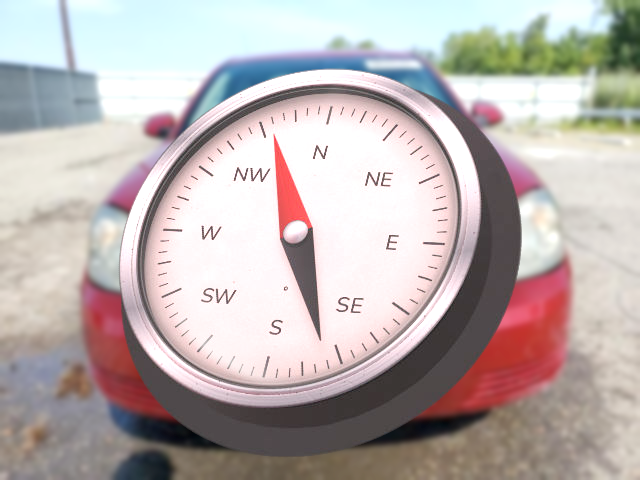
value=335 unit=°
